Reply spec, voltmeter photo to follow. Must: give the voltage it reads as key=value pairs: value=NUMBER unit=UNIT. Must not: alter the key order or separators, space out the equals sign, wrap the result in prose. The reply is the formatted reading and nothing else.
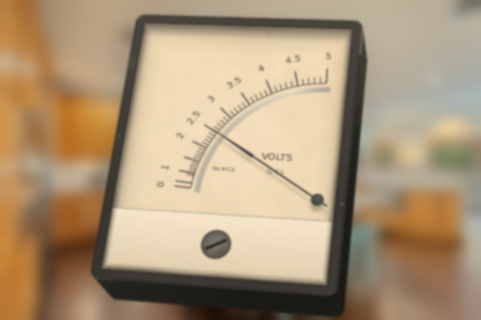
value=2.5 unit=V
